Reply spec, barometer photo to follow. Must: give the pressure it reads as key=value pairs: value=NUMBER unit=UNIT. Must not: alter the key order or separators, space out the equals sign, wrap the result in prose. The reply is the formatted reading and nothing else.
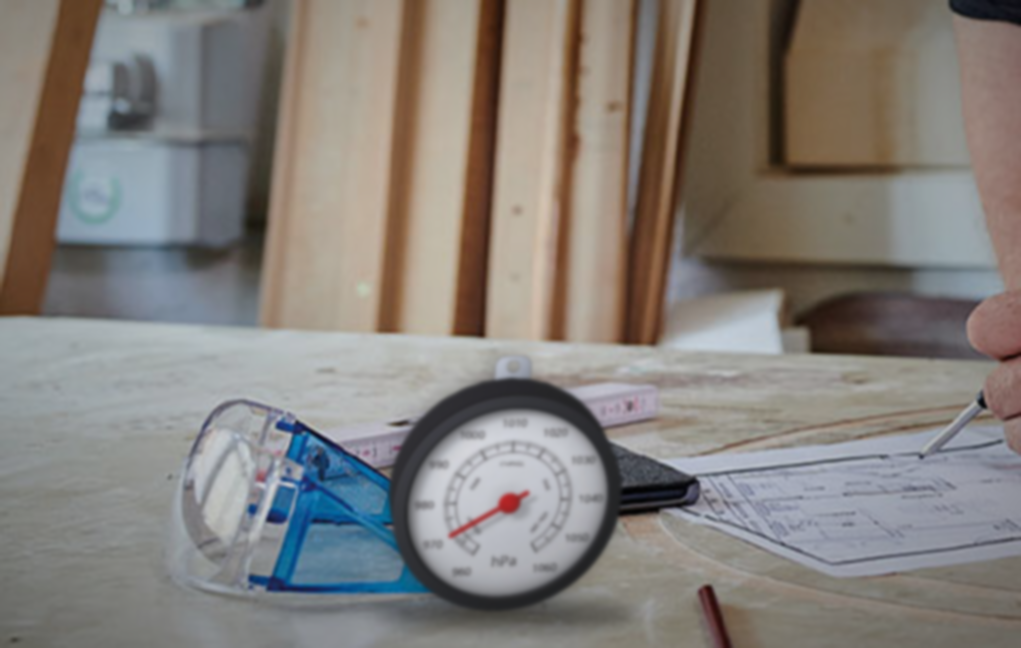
value=970 unit=hPa
